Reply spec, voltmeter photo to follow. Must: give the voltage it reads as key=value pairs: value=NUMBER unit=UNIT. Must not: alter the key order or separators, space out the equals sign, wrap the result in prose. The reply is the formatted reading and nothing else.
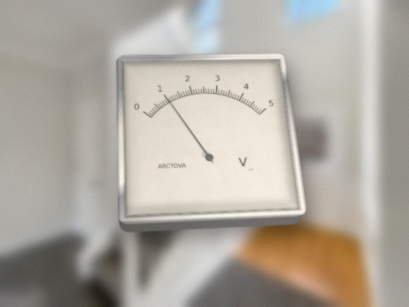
value=1 unit=V
